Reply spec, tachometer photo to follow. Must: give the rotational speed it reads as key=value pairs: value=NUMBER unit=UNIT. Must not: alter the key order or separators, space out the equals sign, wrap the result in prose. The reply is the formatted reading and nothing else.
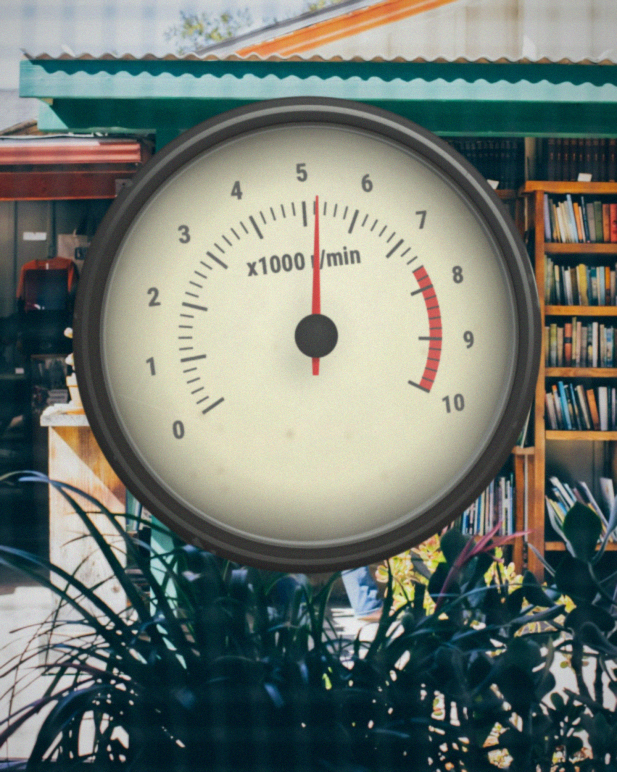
value=5200 unit=rpm
